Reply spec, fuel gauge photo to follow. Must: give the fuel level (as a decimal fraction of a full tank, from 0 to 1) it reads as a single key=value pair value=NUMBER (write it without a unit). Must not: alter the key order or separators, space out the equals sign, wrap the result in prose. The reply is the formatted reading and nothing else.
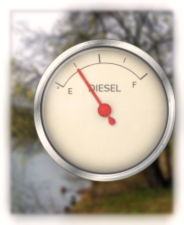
value=0.25
